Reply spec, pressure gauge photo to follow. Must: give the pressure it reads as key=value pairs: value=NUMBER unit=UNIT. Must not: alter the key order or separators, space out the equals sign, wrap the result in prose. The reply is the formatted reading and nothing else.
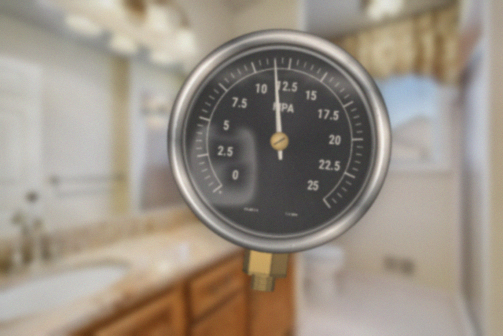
value=11.5 unit=MPa
